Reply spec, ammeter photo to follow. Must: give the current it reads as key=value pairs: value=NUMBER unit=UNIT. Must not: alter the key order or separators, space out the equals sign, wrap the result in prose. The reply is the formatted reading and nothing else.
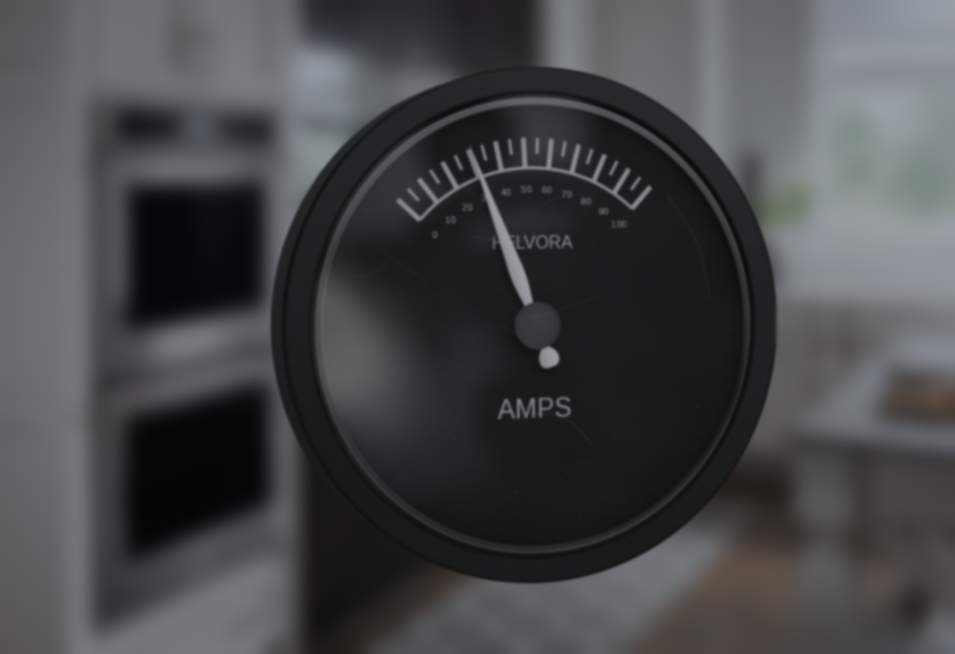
value=30 unit=A
